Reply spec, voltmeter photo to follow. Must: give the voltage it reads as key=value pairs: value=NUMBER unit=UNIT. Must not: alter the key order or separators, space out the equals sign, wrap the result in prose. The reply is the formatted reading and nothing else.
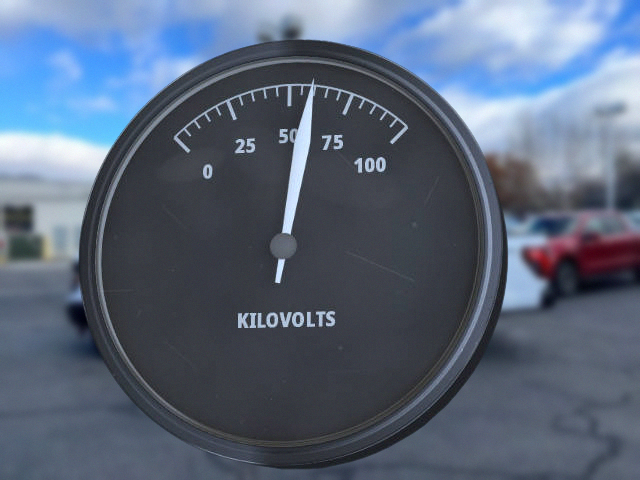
value=60 unit=kV
